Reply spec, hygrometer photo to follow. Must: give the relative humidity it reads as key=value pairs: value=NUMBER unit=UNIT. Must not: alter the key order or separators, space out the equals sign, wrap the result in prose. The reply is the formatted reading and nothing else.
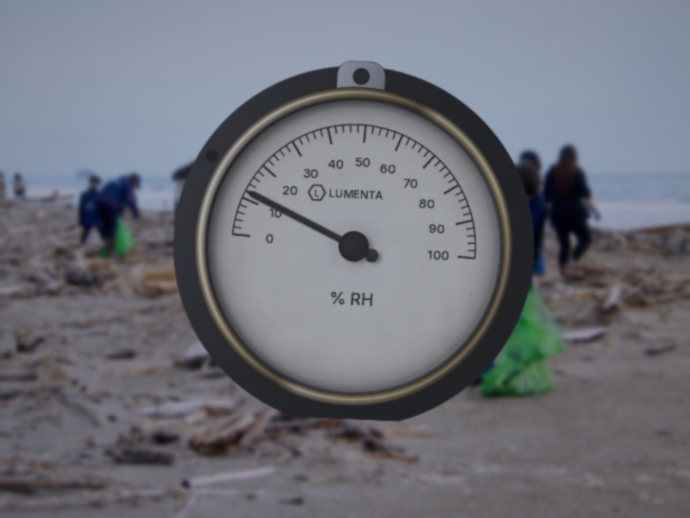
value=12 unit=%
